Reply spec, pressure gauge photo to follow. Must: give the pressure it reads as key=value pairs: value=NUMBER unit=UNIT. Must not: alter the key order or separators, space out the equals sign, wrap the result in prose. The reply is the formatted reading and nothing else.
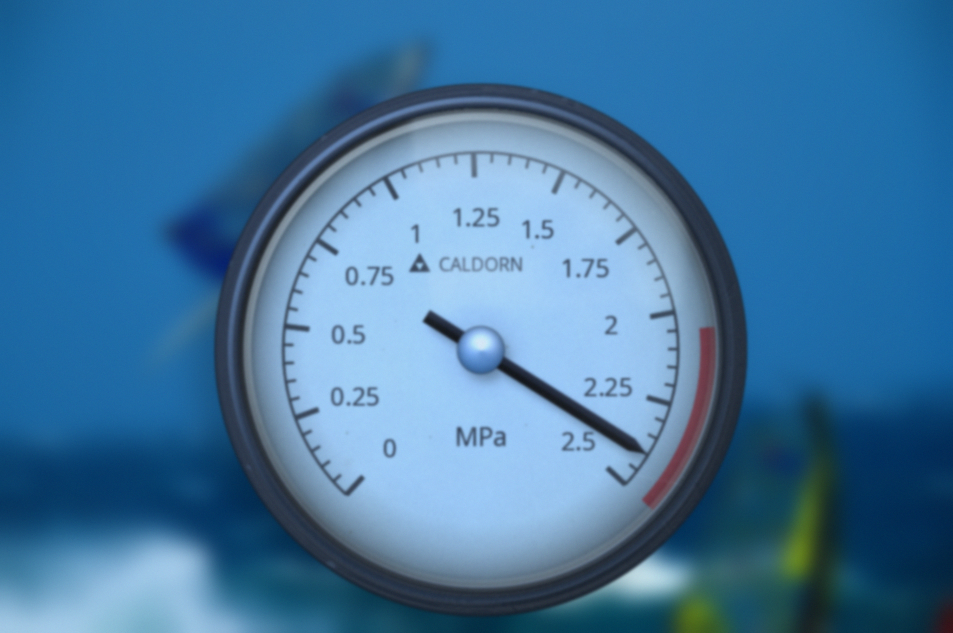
value=2.4 unit=MPa
